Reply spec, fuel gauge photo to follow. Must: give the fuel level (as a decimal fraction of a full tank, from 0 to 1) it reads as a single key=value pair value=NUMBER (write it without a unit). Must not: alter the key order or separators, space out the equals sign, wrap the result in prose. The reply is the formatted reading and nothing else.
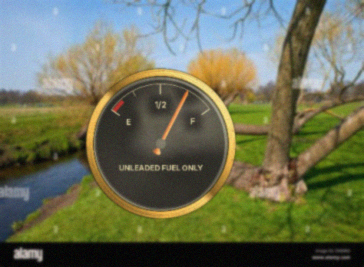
value=0.75
